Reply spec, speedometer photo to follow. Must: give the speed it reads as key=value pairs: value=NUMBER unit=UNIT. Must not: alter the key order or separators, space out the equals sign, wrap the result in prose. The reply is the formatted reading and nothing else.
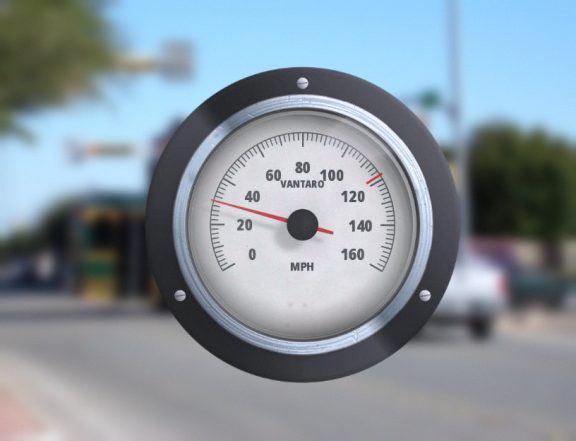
value=30 unit=mph
